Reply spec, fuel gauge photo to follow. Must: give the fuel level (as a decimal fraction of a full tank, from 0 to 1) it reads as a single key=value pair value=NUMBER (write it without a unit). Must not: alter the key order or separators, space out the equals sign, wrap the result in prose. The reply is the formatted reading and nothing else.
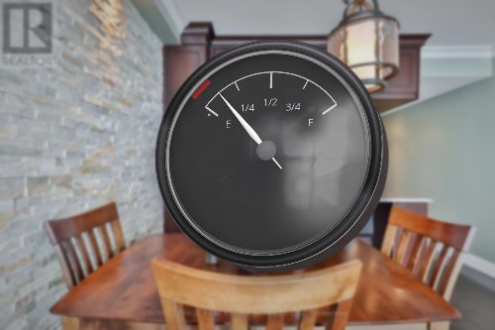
value=0.125
